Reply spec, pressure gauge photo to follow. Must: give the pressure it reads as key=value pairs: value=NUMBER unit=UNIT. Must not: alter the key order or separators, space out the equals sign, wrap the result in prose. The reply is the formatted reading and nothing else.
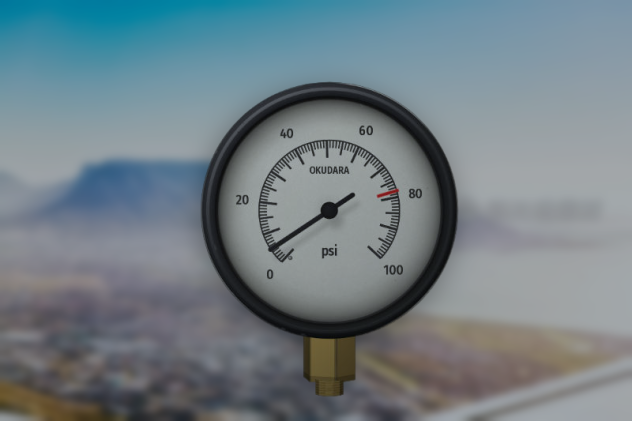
value=5 unit=psi
